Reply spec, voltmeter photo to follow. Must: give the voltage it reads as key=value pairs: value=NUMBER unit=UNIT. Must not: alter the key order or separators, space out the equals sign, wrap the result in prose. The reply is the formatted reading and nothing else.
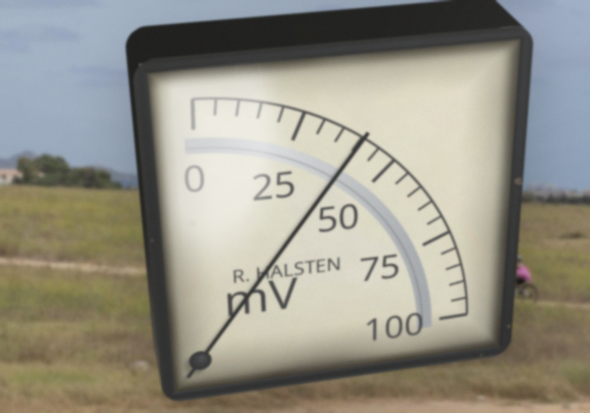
value=40 unit=mV
